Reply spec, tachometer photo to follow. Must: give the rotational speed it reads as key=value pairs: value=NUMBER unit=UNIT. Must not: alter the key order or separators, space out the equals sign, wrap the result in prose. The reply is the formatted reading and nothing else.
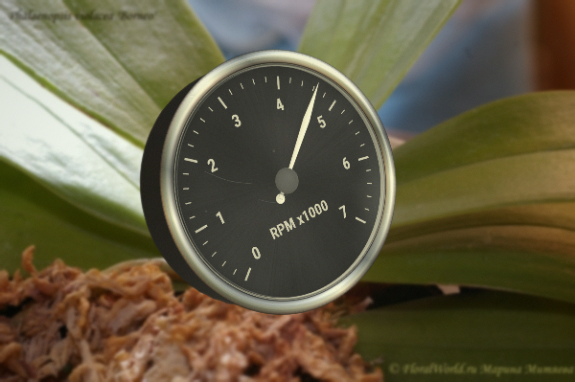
value=4600 unit=rpm
